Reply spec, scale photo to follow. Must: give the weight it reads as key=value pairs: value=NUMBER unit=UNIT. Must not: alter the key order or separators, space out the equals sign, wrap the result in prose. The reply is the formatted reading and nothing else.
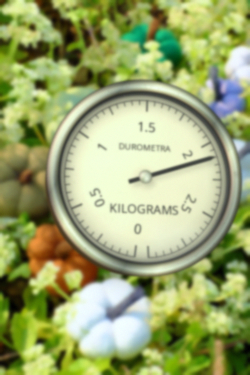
value=2.1 unit=kg
